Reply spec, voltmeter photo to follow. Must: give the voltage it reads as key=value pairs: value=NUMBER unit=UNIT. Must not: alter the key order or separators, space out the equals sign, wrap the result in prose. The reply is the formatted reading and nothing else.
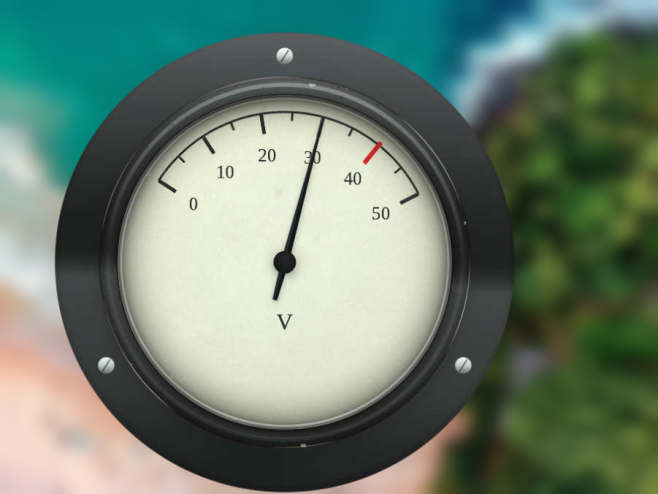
value=30 unit=V
